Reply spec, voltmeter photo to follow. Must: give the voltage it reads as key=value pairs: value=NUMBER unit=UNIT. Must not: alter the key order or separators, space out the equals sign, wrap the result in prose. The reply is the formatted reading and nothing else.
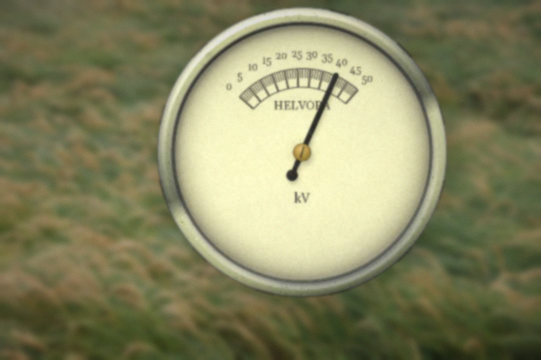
value=40 unit=kV
